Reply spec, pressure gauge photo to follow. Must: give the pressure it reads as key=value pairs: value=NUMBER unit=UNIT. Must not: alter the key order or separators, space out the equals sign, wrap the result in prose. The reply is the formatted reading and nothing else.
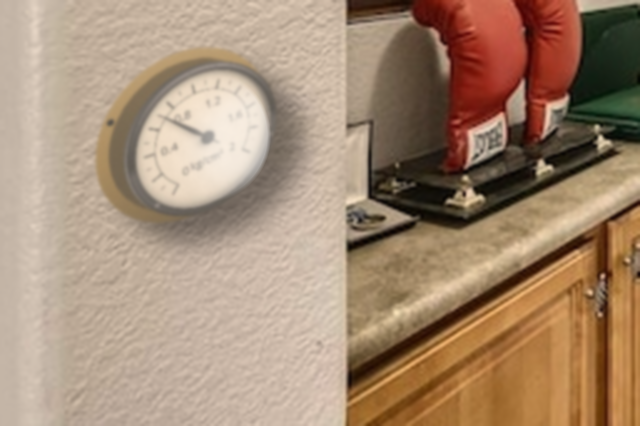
value=0.7 unit=kg/cm²
